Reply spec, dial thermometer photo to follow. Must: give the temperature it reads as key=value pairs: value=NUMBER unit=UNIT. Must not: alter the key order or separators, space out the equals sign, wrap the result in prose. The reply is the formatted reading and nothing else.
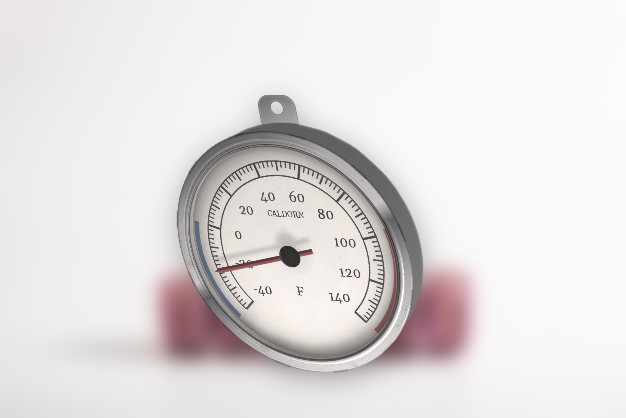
value=-20 unit=°F
